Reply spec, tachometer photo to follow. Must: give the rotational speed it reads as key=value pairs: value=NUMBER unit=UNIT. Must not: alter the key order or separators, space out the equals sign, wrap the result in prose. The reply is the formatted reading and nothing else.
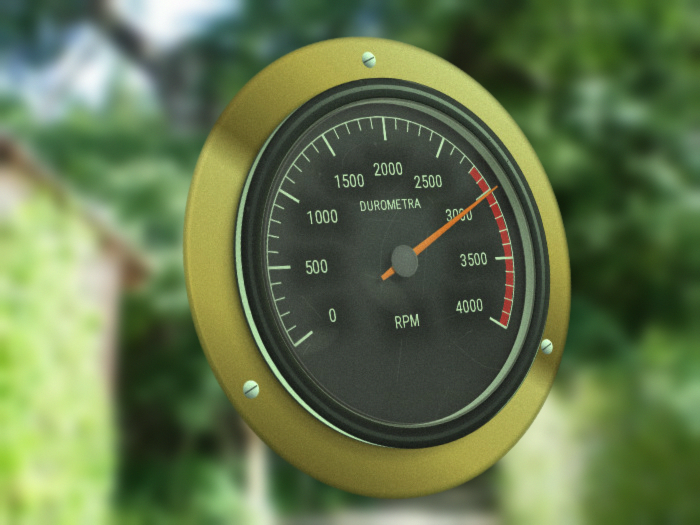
value=3000 unit=rpm
